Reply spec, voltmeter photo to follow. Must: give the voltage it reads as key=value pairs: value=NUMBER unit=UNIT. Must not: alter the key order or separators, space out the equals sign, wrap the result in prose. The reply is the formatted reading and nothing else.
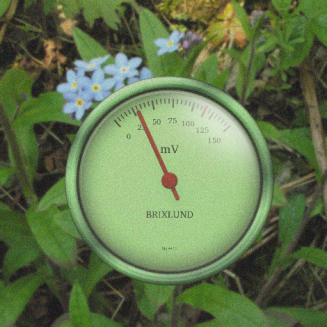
value=30 unit=mV
